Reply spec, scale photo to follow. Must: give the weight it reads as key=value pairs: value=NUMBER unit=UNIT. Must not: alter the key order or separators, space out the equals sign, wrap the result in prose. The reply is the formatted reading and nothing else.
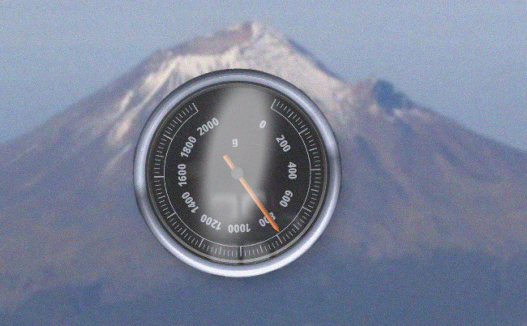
value=780 unit=g
